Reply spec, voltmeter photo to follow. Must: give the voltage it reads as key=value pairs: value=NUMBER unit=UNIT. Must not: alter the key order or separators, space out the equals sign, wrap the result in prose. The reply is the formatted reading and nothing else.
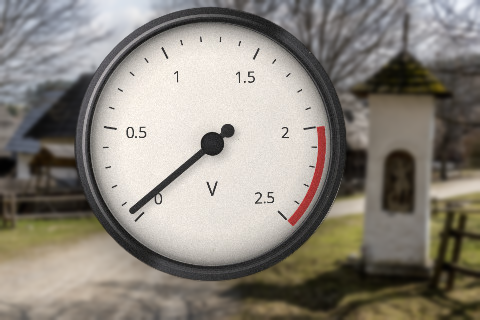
value=0.05 unit=V
